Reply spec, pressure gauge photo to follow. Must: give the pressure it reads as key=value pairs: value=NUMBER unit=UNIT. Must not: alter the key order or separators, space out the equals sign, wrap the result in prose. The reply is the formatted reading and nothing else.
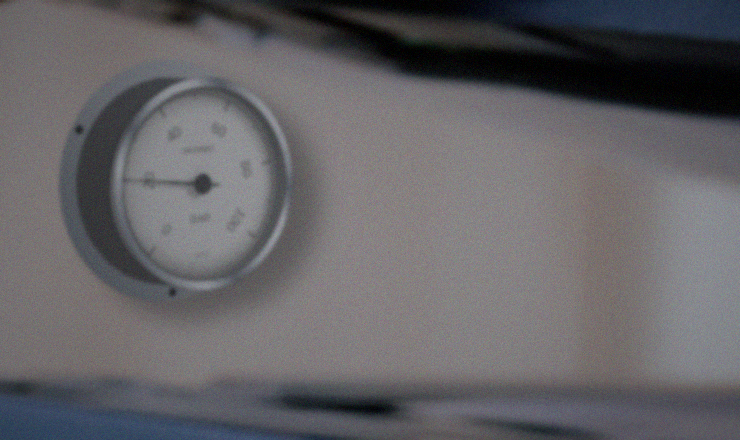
value=20 unit=bar
